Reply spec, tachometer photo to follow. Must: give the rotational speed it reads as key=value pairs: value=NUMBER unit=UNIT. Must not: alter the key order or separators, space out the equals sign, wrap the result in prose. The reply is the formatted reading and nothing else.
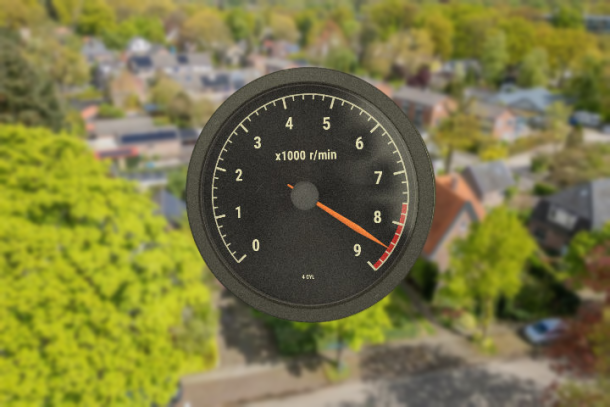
value=8500 unit=rpm
